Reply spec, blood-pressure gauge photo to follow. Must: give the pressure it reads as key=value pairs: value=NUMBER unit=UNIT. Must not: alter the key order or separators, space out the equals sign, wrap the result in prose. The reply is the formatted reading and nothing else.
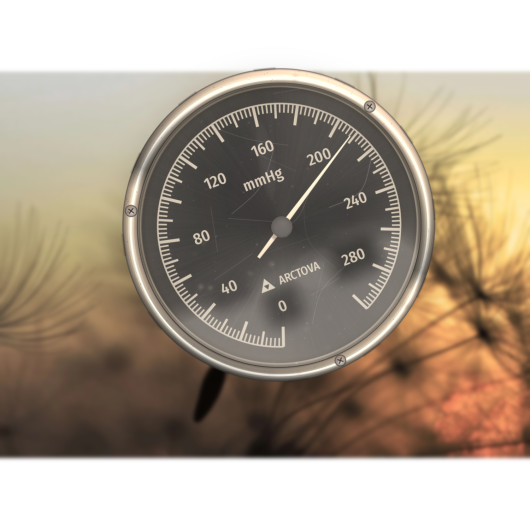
value=208 unit=mmHg
